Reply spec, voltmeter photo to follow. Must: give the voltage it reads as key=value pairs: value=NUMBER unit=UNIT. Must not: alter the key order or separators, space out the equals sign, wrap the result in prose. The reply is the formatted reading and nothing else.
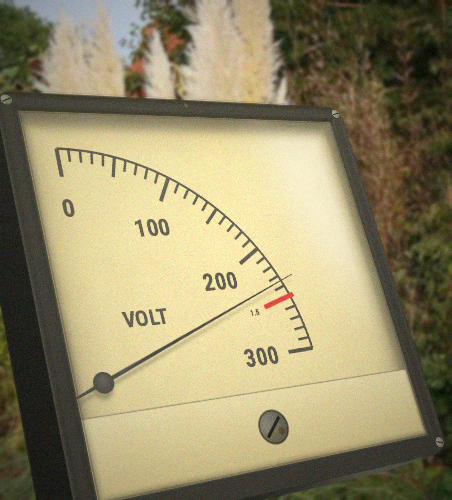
value=235 unit=V
